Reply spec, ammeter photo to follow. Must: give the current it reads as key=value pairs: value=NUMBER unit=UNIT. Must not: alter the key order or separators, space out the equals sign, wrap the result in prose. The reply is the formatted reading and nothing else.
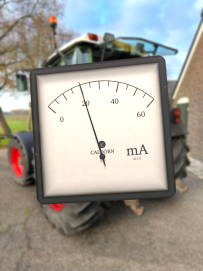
value=20 unit=mA
